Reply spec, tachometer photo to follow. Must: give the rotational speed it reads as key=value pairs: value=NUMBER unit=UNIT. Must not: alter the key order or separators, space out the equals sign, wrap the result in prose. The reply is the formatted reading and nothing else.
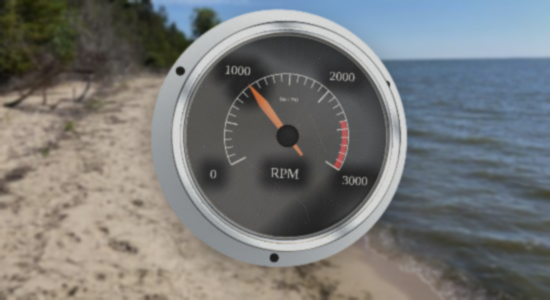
value=1000 unit=rpm
